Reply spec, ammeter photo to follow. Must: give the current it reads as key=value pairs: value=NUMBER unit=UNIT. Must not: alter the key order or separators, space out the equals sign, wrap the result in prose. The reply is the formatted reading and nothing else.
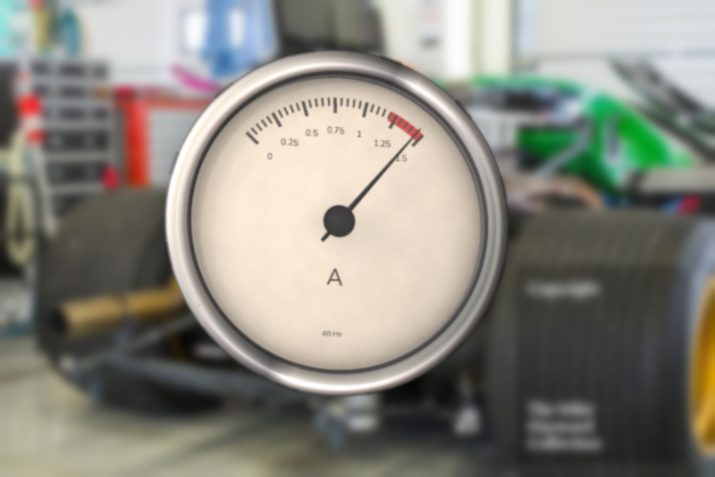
value=1.45 unit=A
